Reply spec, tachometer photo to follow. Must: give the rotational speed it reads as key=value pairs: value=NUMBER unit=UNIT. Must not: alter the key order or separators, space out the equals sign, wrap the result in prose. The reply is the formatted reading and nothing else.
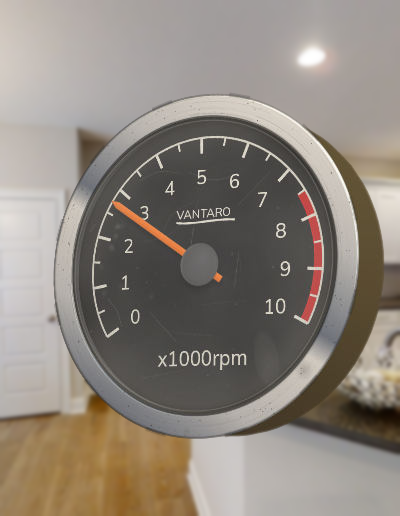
value=2750 unit=rpm
